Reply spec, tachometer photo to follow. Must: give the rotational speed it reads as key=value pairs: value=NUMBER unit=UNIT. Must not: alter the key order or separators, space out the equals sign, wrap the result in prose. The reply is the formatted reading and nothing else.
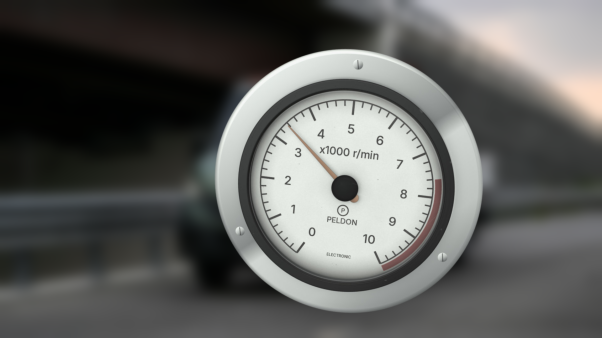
value=3400 unit=rpm
